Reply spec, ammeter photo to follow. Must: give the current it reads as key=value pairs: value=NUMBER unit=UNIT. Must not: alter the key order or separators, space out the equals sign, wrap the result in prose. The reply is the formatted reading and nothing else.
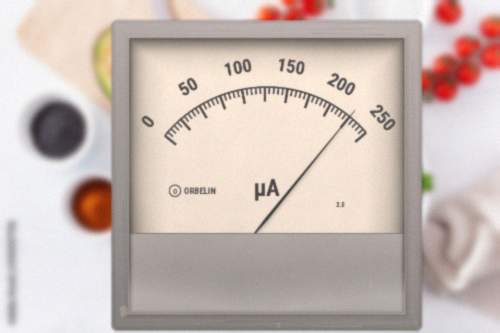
value=225 unit=µA
